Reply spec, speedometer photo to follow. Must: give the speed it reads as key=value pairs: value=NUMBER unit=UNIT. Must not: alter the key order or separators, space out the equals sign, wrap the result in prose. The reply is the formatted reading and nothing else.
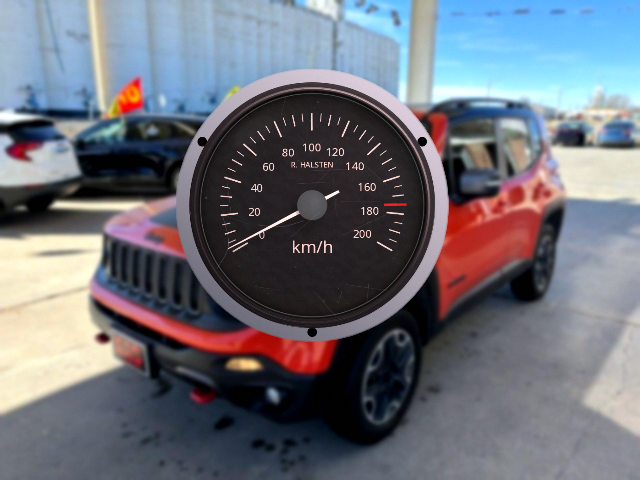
value=2.5 unit=km/h
